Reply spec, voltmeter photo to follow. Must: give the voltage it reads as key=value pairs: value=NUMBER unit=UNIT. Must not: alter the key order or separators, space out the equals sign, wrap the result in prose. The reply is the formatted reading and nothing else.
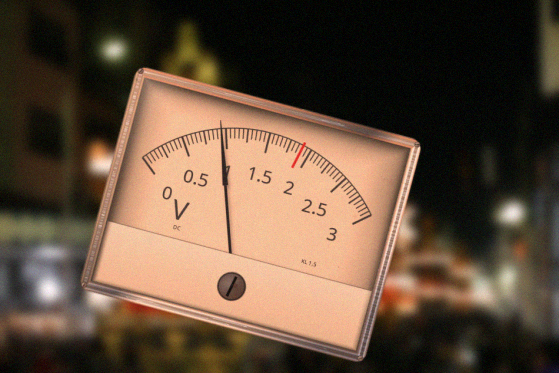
value=0.95 unit=V
